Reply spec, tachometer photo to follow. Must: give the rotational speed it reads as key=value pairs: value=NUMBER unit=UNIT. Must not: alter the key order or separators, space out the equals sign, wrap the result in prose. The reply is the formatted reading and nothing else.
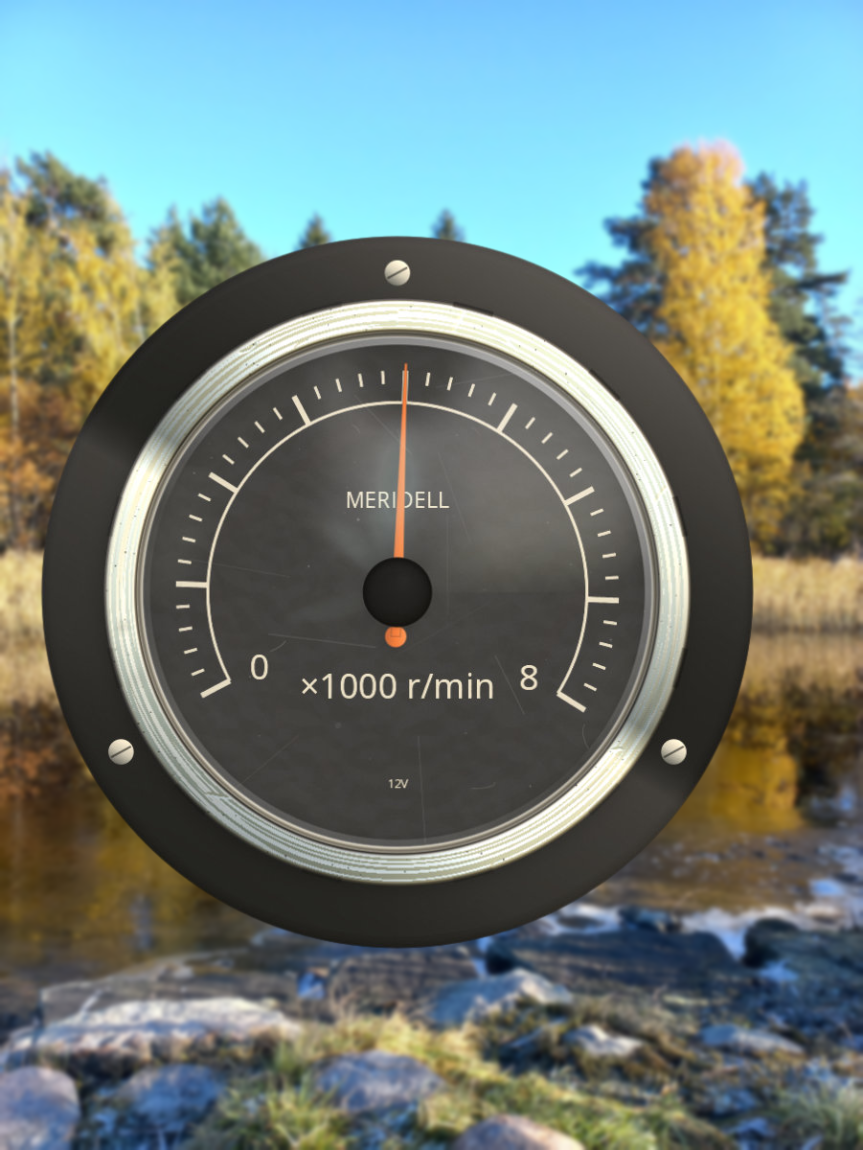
value=4000 unit=rpm
